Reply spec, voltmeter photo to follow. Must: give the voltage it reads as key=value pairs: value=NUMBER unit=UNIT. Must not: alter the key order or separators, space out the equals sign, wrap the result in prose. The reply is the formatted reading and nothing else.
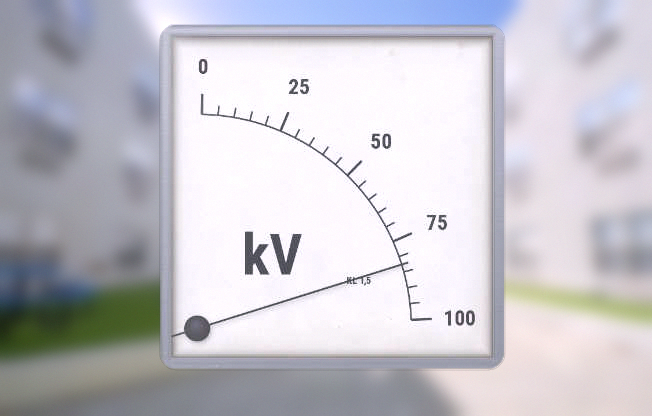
value=82.5 unit=kV
